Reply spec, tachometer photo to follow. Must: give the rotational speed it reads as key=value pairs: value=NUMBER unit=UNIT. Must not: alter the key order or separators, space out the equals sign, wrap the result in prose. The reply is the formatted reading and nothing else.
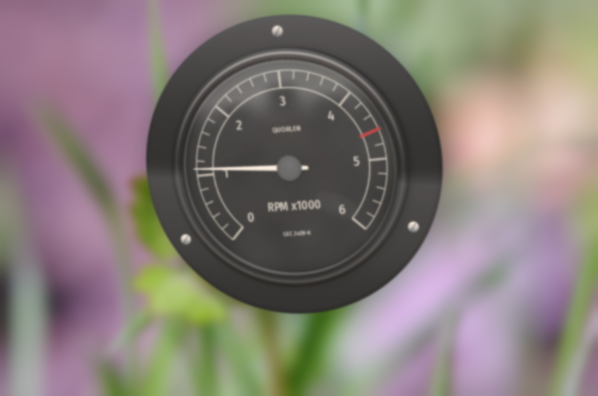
value=1100 unit=rpm
